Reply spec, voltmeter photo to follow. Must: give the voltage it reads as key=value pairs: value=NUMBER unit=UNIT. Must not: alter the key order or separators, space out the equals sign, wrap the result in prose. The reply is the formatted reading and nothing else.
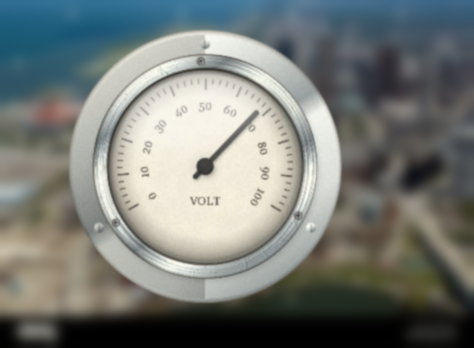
value=68 unit=V
